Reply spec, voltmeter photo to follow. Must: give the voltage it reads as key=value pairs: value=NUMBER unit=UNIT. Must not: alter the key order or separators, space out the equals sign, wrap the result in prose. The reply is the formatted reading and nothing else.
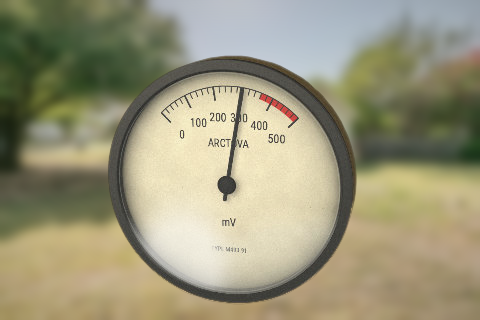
value=300 unit=mV
